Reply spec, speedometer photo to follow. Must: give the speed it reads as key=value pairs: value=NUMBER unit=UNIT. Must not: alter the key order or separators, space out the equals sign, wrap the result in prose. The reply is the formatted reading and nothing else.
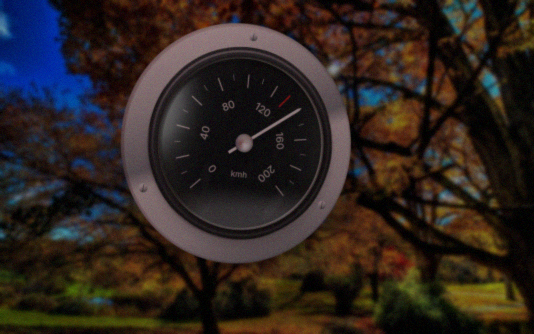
value=140 unit=km/h
